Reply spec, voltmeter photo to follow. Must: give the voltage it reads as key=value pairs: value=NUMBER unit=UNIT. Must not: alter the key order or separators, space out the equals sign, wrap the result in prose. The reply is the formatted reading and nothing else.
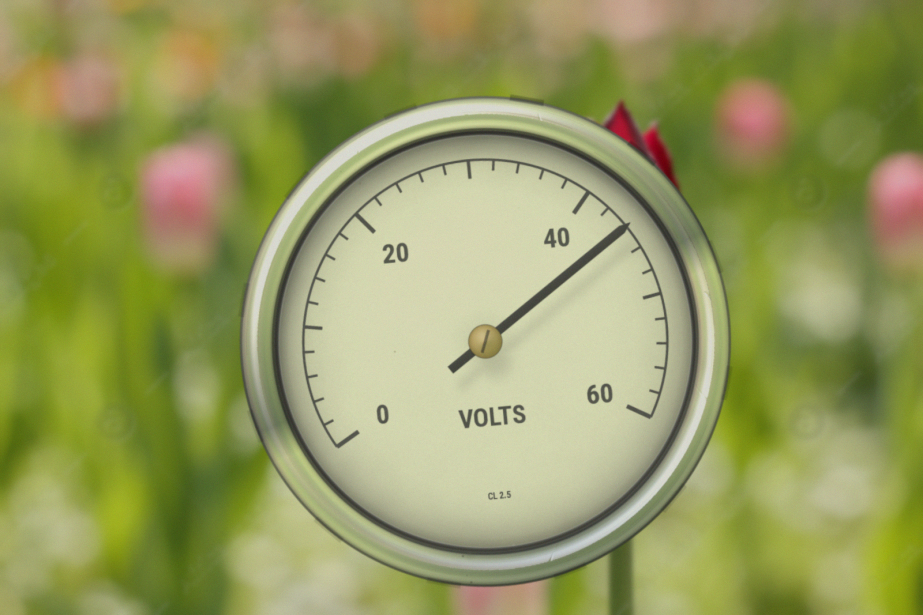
value=44 unit=V
